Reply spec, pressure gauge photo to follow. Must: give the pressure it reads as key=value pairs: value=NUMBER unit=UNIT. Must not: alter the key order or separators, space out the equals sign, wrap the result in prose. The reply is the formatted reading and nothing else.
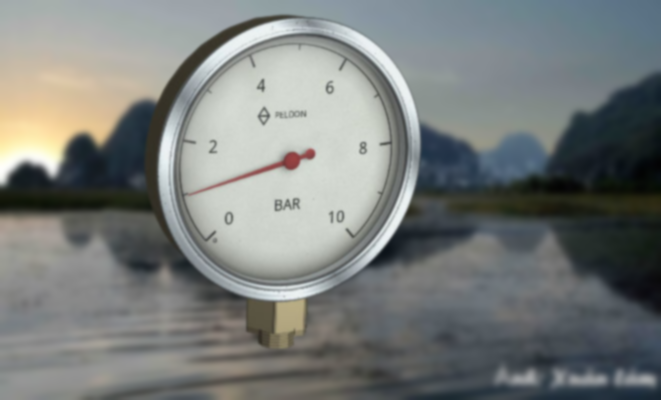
value=1 unit=bar
